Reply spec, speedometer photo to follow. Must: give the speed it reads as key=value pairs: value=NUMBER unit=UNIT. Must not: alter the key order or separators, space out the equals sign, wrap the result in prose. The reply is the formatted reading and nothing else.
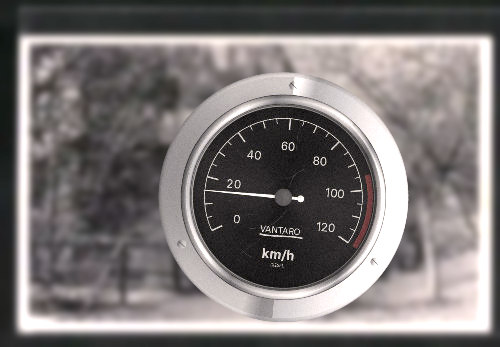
value=15 unit=km/h
